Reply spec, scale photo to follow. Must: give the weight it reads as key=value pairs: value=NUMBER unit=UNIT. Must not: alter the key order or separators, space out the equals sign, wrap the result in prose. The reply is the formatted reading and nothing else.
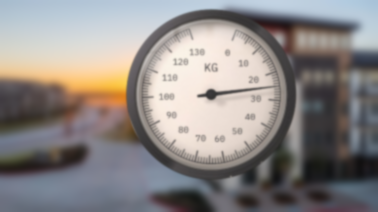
value=25 unit=kg
